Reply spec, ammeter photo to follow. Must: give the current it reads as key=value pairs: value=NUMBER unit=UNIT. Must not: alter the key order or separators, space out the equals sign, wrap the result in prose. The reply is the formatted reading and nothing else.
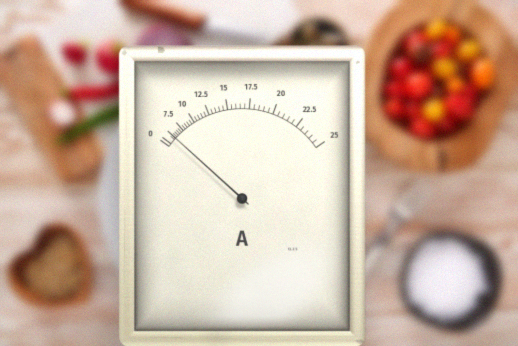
value=5 unit=A
